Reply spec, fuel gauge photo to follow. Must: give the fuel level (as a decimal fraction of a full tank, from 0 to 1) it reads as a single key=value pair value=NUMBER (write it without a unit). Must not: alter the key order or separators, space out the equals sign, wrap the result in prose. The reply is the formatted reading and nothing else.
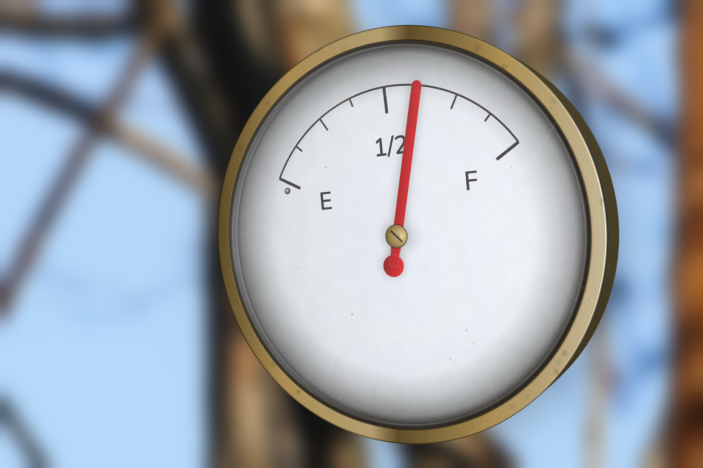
value=0.625
